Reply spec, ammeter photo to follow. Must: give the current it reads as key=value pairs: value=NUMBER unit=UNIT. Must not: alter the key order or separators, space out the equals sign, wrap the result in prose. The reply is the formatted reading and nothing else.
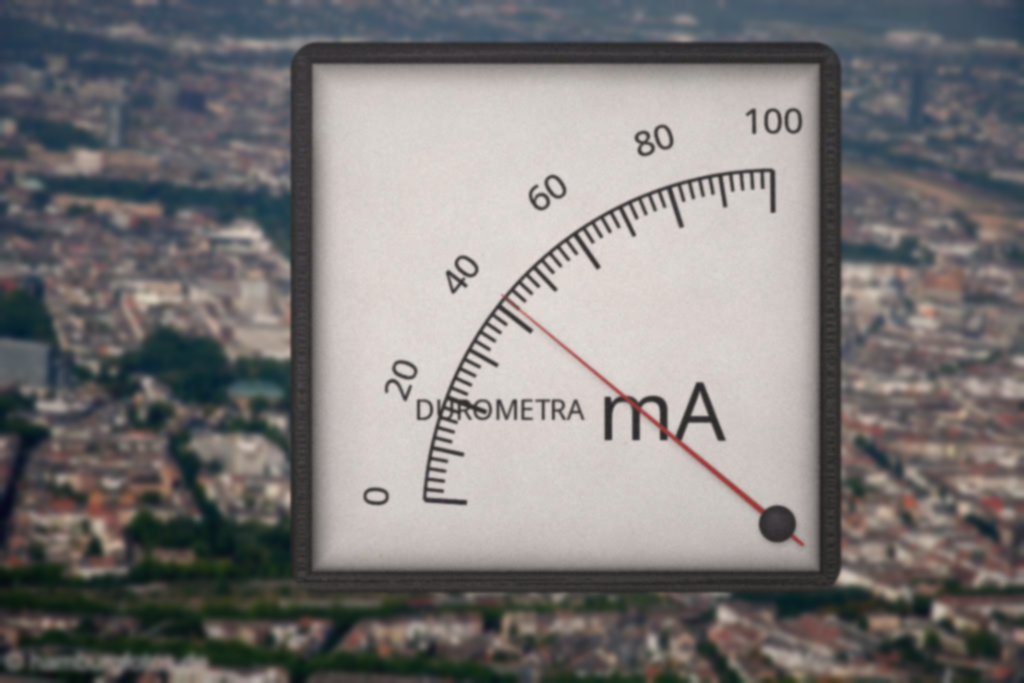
value=42 unit=mA
